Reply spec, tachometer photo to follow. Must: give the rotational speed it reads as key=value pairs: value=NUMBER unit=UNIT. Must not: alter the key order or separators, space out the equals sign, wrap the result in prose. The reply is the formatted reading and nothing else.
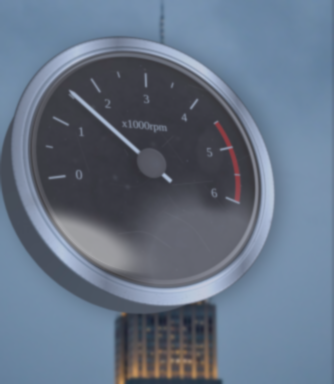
value=1500 unit=rpm
